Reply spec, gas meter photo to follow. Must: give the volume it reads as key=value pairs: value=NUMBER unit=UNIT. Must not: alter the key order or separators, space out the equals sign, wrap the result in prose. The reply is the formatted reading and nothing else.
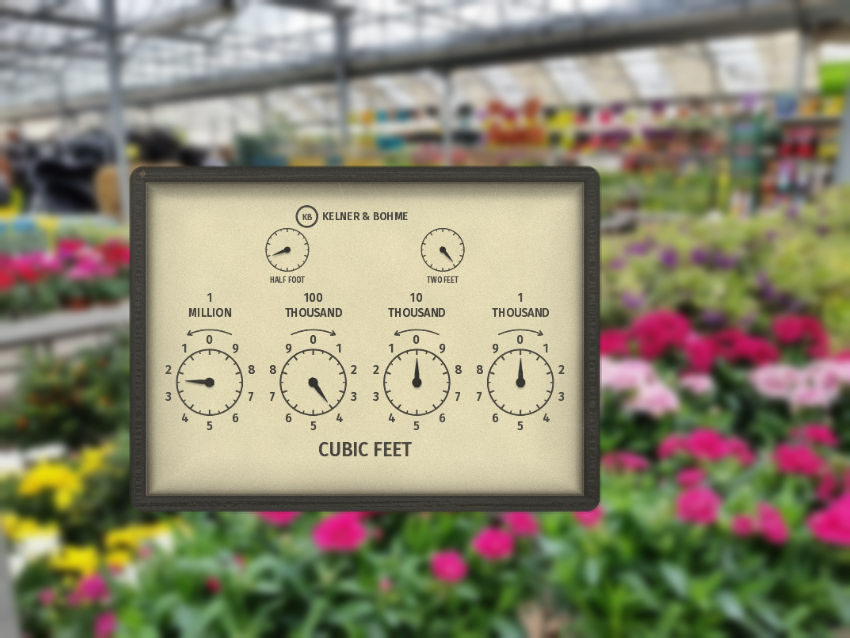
value=240000 unit=ft³
